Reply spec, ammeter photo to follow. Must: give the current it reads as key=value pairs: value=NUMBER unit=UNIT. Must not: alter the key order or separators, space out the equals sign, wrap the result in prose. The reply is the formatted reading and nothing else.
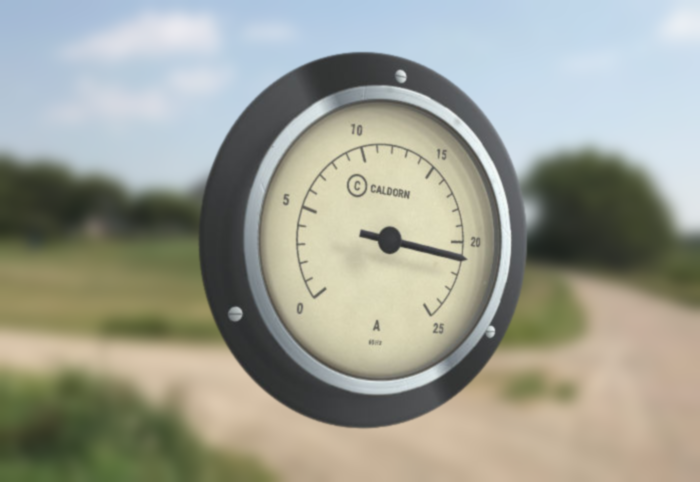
value=21 unit=A
